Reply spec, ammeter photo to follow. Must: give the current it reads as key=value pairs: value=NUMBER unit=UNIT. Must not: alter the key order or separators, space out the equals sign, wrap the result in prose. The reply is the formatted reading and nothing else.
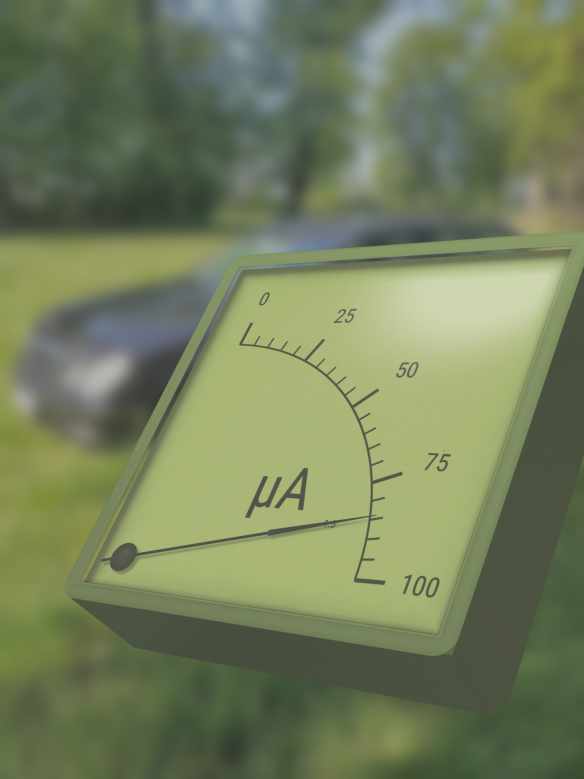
value=85 unit=µA
